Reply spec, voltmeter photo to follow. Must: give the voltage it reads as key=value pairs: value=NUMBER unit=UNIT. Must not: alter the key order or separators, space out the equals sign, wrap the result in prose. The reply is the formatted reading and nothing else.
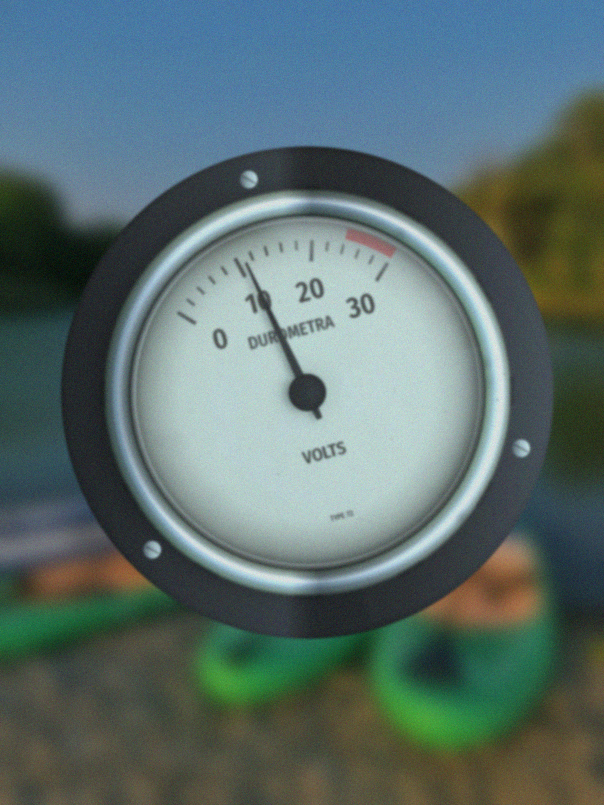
value=11 unit=V
